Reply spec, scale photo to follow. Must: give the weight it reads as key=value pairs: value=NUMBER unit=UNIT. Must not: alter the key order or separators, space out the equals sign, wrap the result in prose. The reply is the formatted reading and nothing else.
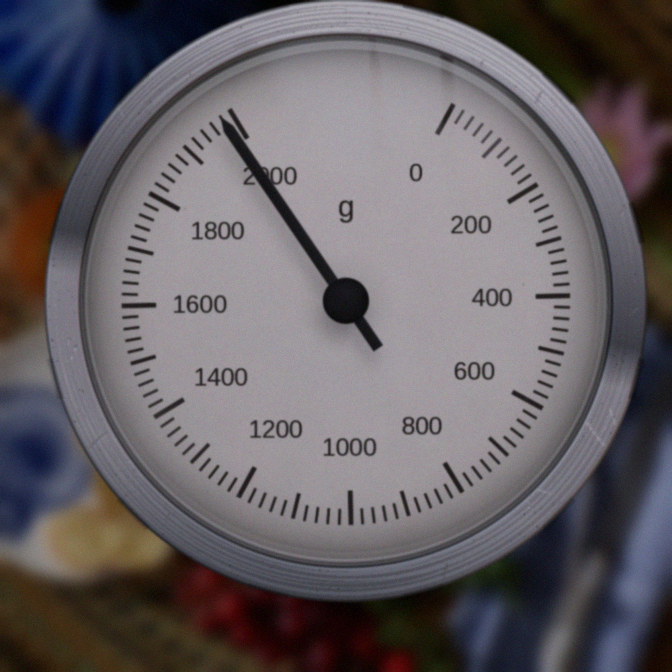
value=1980 unit=g
